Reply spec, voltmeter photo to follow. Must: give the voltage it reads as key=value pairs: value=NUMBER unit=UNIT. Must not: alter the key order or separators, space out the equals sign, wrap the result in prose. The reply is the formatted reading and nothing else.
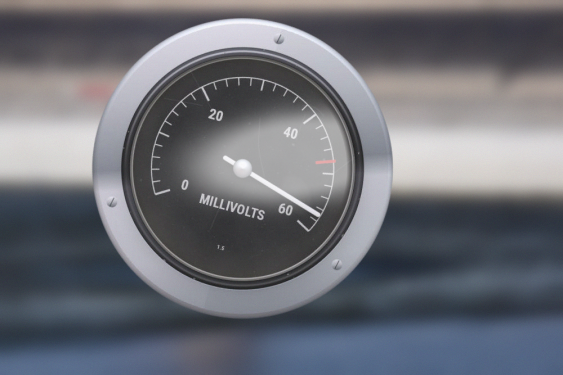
value=57 unit=mV
